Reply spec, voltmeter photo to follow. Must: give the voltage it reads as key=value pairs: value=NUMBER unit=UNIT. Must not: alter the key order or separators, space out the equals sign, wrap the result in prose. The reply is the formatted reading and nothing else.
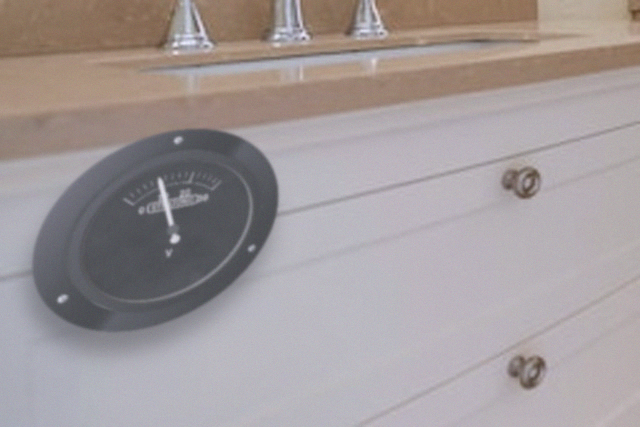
value=10 unit=V
